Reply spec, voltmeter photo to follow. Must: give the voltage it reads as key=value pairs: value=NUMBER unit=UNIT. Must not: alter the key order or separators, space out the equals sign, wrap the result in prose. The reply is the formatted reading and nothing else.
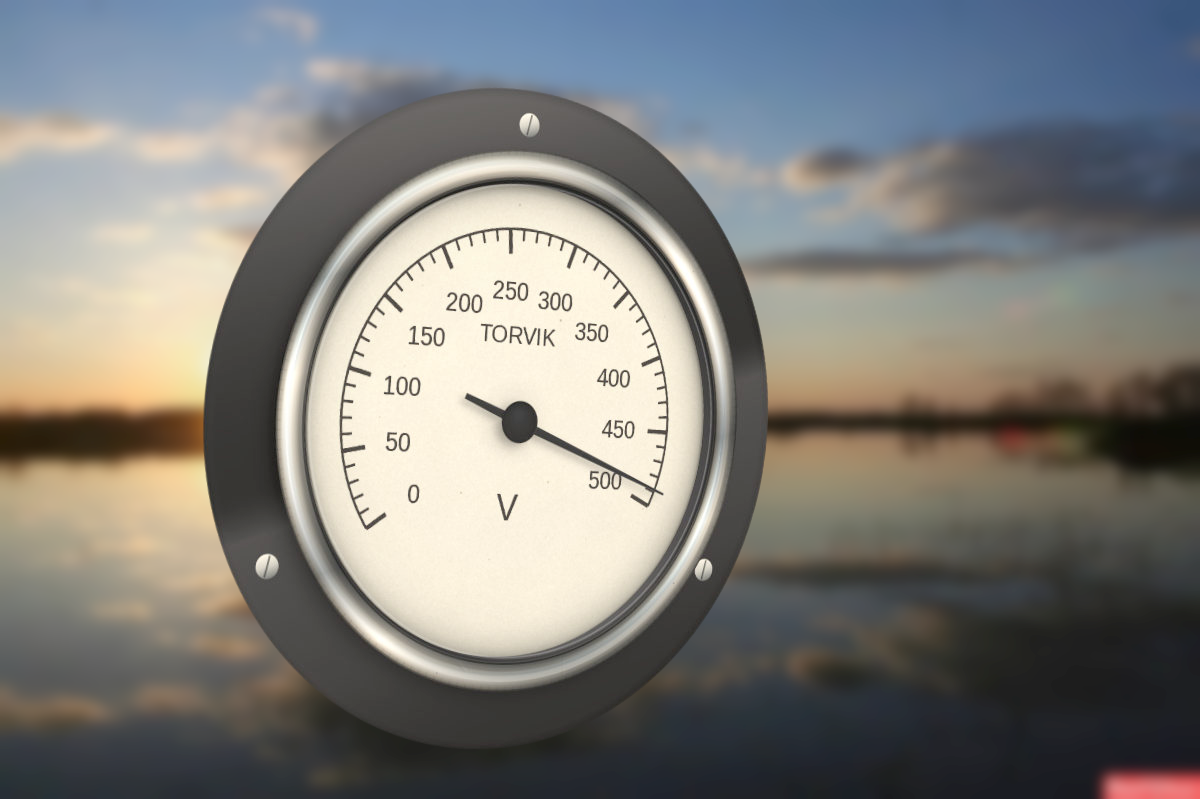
value=490 unit=V
